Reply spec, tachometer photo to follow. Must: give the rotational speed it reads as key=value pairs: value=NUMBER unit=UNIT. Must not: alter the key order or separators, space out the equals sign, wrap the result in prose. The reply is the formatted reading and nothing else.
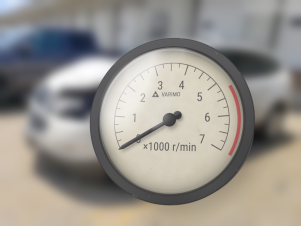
value=0 unit=rpm
